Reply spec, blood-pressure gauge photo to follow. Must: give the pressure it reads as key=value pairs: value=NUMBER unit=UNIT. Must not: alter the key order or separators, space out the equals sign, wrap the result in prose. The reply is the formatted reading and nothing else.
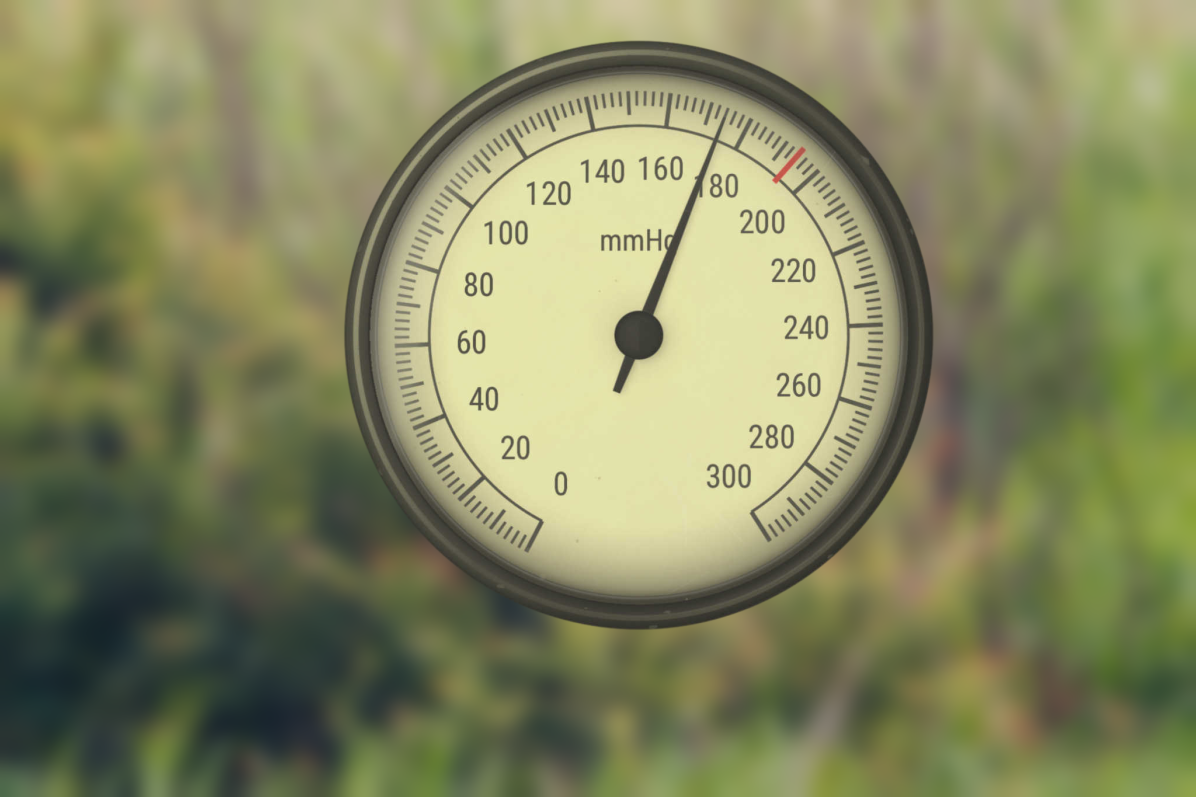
value=174 unit=mmHg
